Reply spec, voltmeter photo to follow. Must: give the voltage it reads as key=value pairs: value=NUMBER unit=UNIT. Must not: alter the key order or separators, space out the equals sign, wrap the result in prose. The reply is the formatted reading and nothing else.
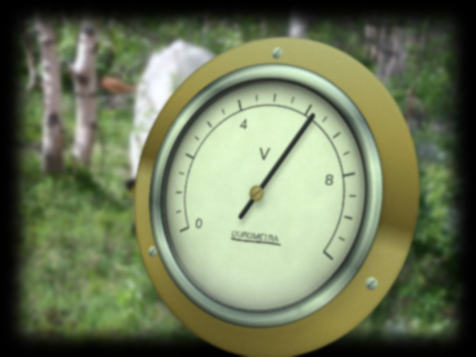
value=6.25 unit=V
